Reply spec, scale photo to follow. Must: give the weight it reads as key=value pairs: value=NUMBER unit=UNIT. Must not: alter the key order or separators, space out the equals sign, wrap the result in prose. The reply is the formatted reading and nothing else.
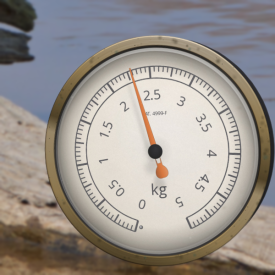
value=2.3 unit=kg
